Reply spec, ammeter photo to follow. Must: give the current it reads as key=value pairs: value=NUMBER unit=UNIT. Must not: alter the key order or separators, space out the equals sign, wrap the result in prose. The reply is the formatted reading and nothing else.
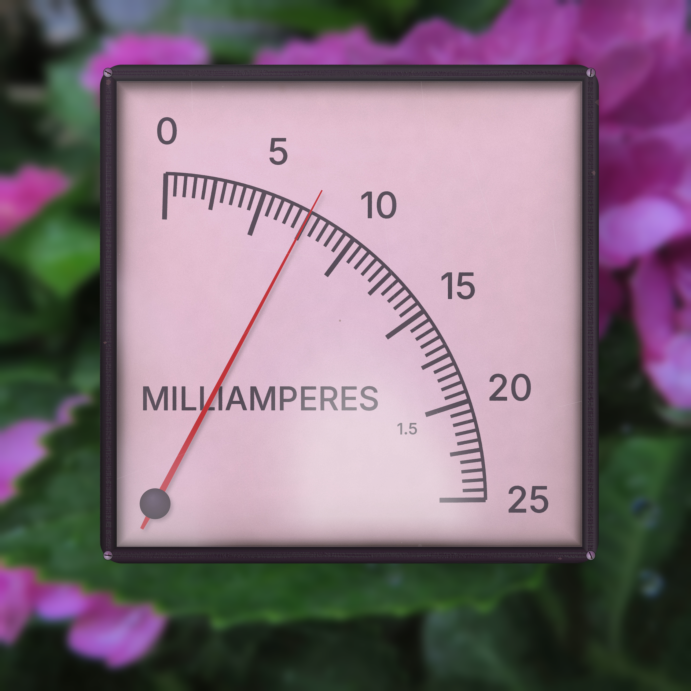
value=7.5 unit=mA
